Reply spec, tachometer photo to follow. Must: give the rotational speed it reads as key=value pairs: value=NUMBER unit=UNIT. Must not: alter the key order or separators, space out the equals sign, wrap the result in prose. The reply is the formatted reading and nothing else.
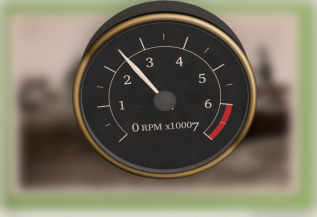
value=2500 unit=rpm
